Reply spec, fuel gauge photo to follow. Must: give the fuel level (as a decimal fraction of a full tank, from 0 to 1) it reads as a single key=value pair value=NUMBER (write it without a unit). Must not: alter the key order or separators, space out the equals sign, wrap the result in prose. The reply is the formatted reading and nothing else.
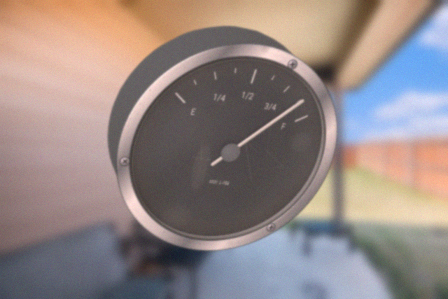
value=0.875
